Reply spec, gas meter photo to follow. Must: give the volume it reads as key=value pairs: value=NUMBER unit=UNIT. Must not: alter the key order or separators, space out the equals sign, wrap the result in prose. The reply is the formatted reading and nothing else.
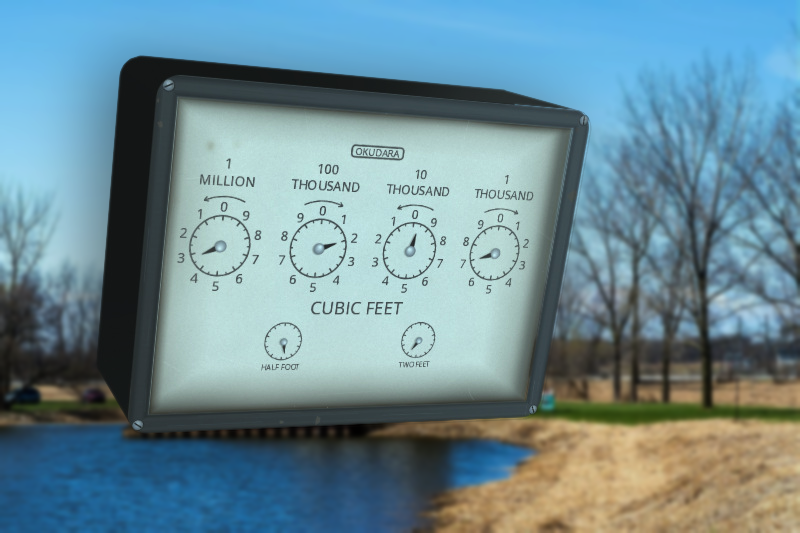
value=319700 unit=ft³
